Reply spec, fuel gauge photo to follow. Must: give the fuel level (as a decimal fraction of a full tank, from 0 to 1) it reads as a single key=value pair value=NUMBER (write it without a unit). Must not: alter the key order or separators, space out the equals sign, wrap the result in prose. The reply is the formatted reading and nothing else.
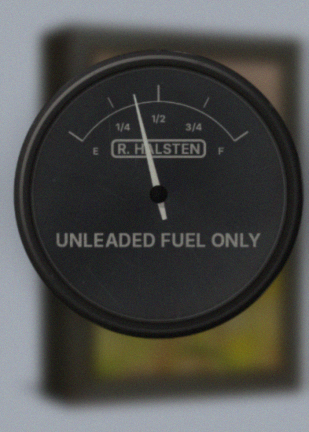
value=0.375
